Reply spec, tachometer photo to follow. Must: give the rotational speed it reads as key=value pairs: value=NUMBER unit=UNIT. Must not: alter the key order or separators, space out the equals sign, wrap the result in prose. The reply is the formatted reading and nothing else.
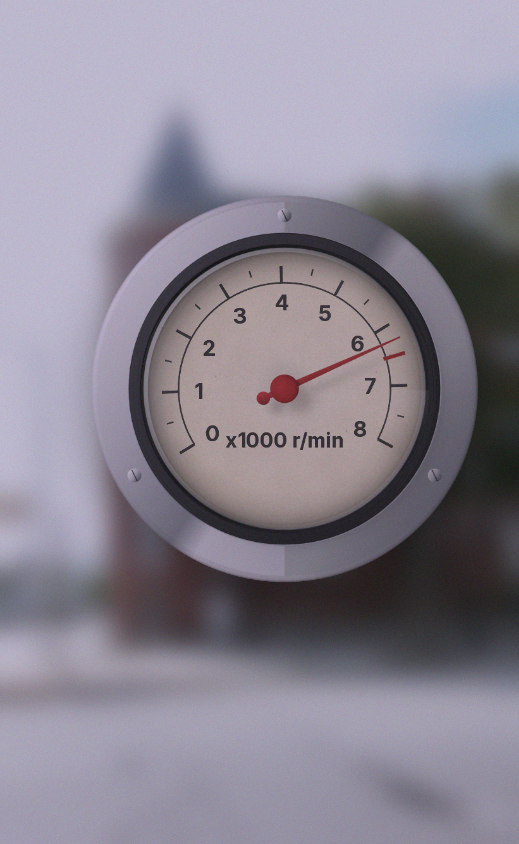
value=6250 unit=rpm
